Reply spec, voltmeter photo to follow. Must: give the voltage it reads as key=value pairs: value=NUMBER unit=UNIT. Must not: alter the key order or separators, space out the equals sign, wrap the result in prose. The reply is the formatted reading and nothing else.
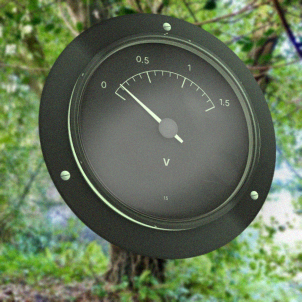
value=0.1 unit=V
